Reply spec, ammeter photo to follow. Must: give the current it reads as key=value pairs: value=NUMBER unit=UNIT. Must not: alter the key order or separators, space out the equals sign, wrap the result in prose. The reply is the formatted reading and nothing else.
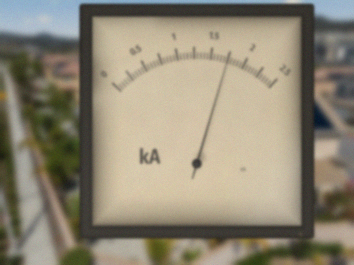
value=1.75 unit=kA
